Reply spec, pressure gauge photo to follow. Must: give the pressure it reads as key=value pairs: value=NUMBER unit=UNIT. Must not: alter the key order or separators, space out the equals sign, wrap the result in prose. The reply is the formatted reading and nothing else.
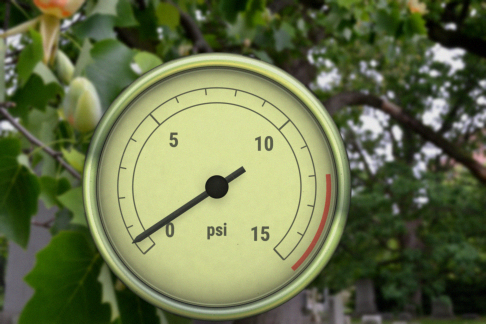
value=0.5 unit=psi
